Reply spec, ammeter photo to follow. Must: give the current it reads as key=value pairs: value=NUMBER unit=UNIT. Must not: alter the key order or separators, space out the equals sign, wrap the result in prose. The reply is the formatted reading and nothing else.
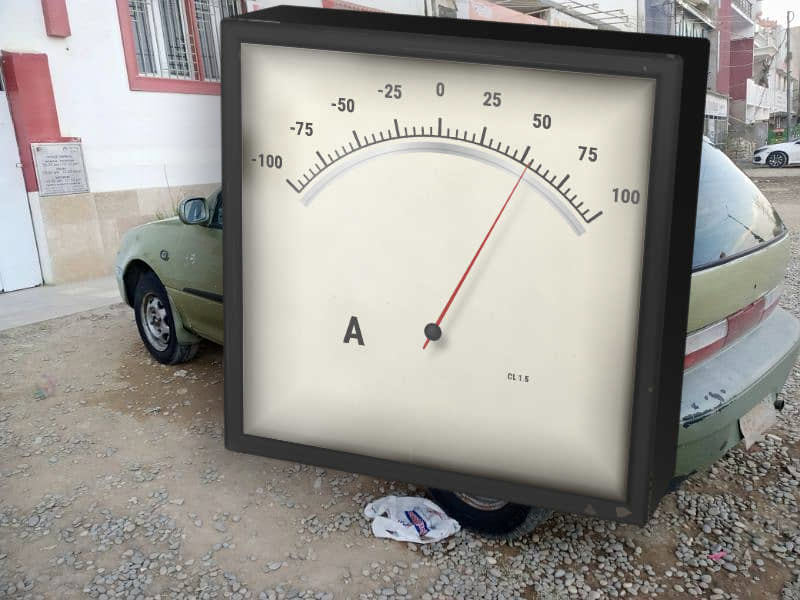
value=55 unit=A
